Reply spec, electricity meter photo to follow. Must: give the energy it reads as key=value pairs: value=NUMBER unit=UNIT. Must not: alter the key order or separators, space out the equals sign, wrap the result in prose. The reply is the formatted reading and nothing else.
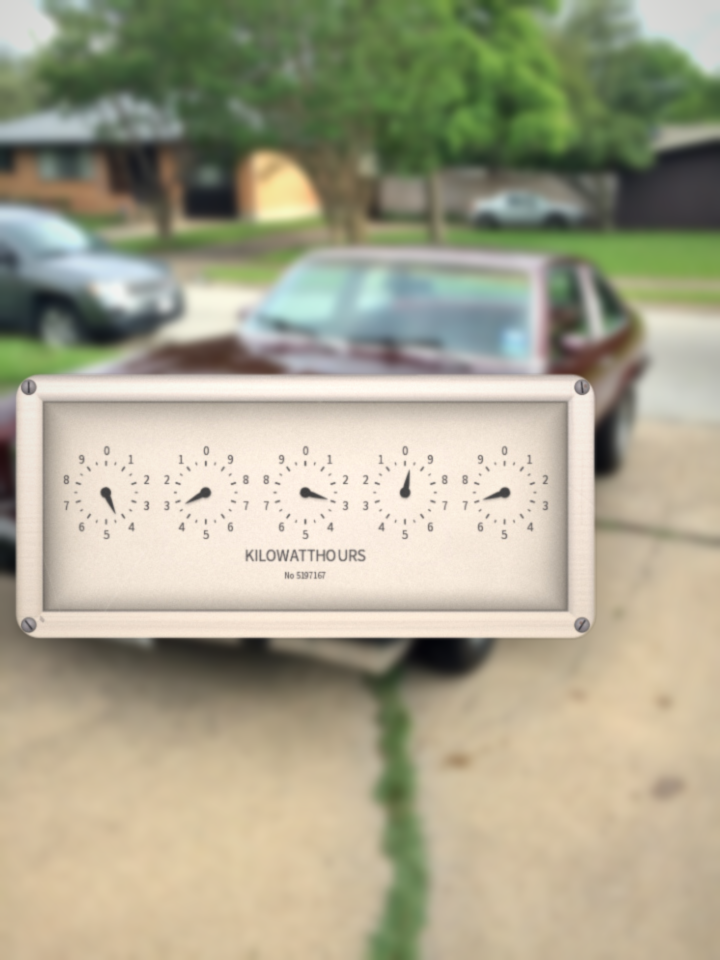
value=43297 unit=kWh
